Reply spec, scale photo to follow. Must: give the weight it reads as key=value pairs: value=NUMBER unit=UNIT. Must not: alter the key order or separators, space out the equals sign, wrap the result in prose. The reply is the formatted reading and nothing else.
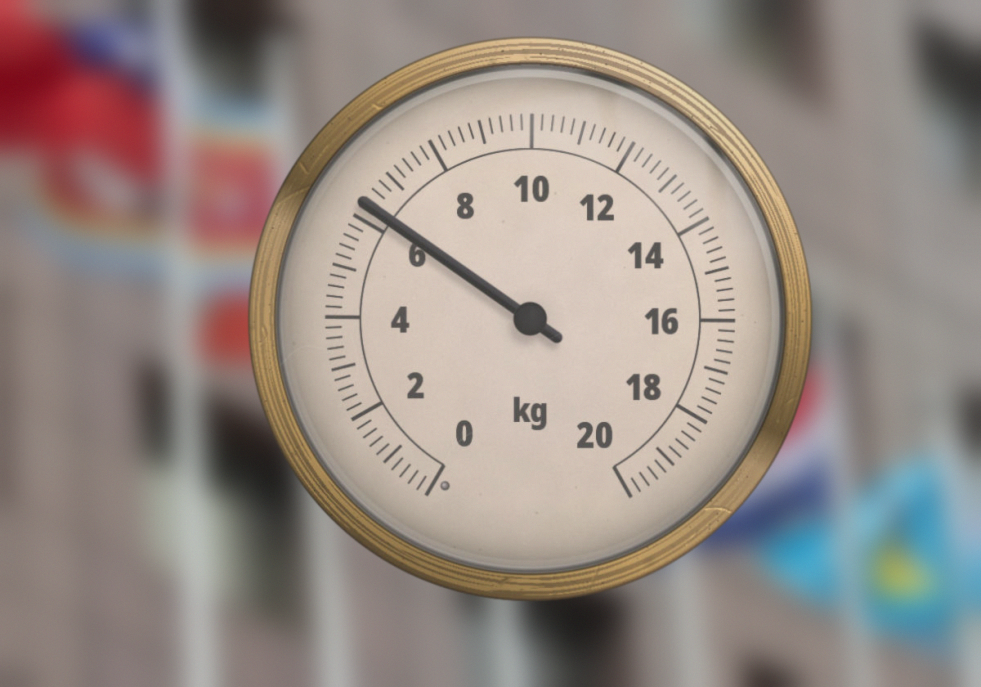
value=6.3 unit=kg
